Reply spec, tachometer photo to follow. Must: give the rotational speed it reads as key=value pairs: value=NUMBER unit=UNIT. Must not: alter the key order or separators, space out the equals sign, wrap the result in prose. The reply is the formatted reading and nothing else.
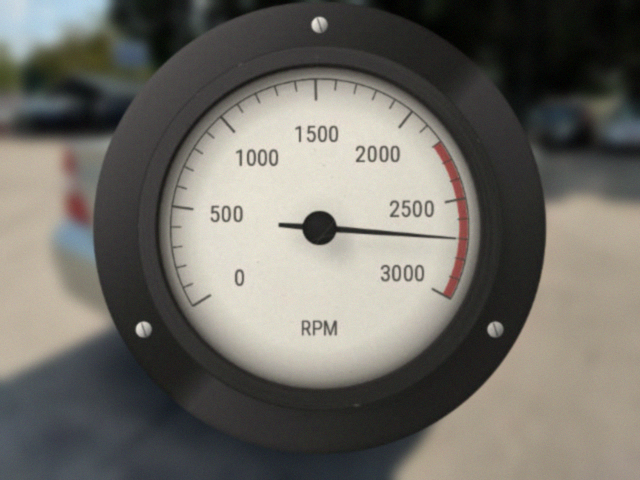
value=2700 unit=rpm
